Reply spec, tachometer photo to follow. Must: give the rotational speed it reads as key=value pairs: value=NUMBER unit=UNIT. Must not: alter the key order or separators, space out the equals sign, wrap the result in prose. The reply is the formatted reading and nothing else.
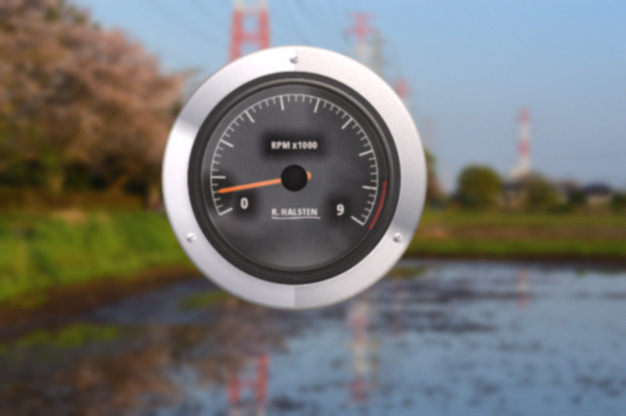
value=600 unit=rpm
